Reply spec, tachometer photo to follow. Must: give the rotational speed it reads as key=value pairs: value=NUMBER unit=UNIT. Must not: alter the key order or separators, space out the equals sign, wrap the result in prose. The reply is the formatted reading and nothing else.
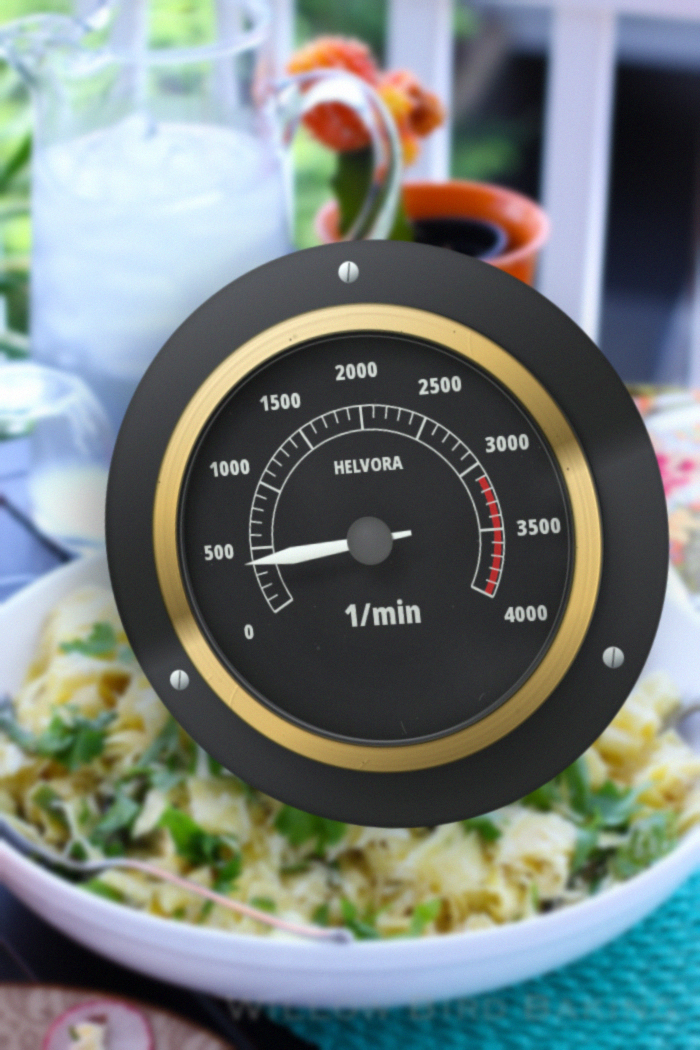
value=400 unit=rpm
